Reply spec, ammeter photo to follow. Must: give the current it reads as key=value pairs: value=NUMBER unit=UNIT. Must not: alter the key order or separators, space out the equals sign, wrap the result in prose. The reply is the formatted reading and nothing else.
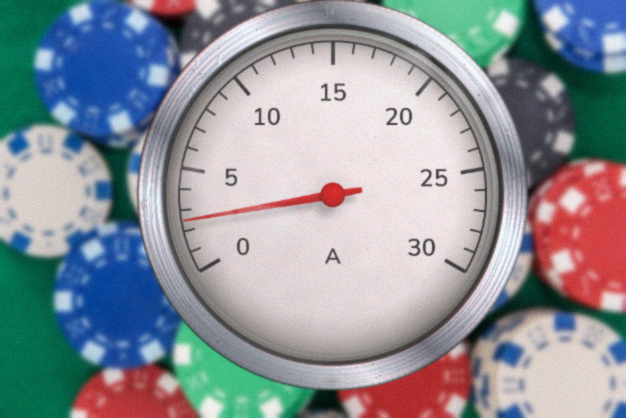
value=2.5 unit=A
